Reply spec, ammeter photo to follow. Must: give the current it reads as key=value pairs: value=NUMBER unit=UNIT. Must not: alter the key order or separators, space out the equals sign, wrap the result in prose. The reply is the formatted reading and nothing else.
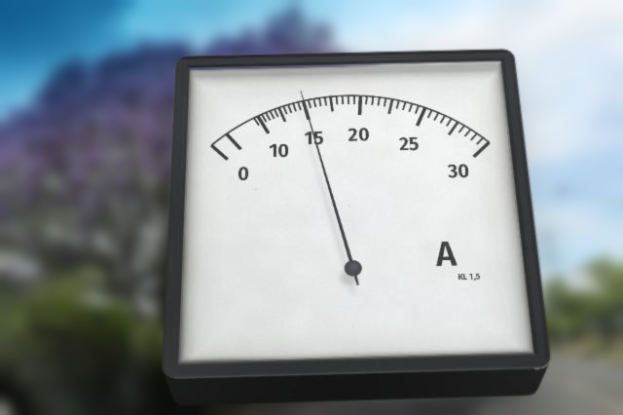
value=15 unit=A
